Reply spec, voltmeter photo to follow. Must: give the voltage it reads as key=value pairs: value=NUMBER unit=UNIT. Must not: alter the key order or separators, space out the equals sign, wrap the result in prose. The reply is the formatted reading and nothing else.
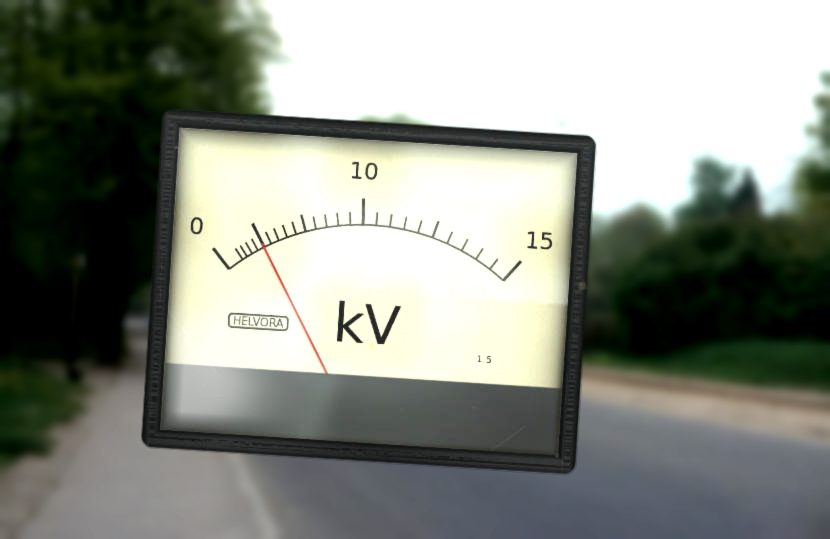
value=5 unit=kV
